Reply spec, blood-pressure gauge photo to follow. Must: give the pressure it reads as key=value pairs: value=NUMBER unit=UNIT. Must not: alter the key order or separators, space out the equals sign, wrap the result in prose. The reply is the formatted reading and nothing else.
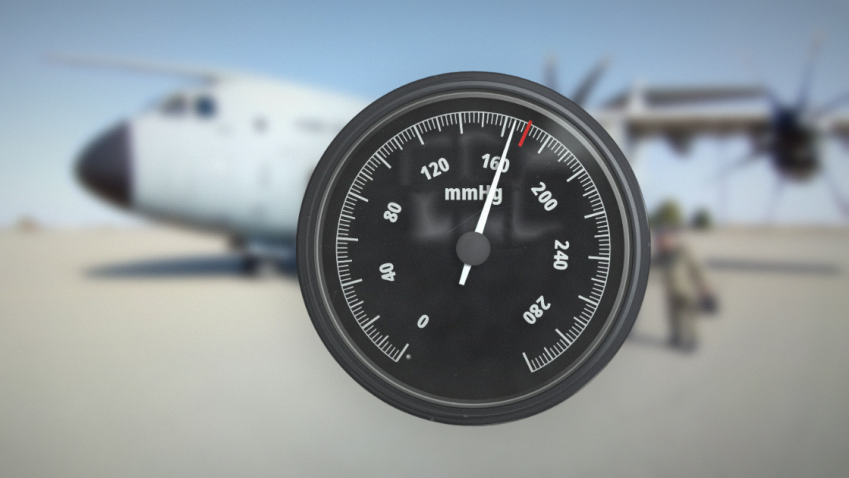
value=164 unit=mmHg
